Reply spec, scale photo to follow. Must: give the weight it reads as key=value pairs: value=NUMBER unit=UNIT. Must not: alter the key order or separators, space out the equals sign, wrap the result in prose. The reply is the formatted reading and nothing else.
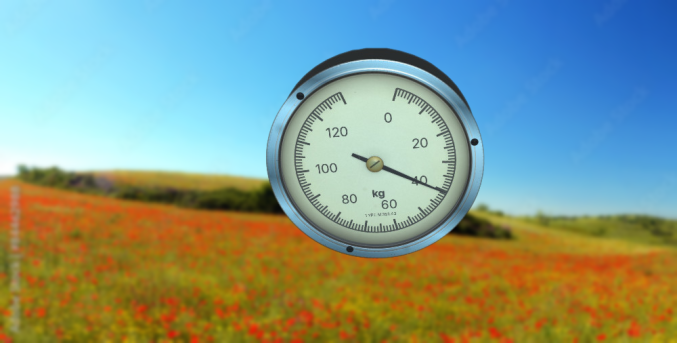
value=40 unit=kg
